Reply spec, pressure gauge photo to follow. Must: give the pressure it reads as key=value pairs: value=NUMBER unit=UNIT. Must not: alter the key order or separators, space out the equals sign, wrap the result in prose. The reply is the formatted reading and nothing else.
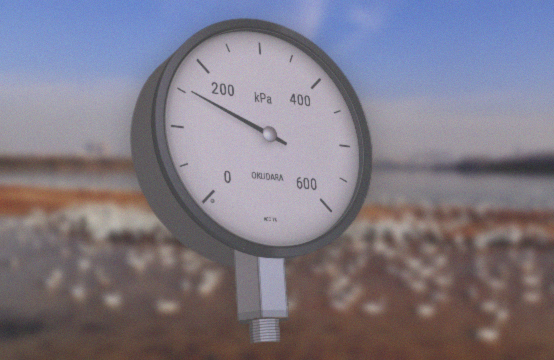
value=150 unit=kPa
